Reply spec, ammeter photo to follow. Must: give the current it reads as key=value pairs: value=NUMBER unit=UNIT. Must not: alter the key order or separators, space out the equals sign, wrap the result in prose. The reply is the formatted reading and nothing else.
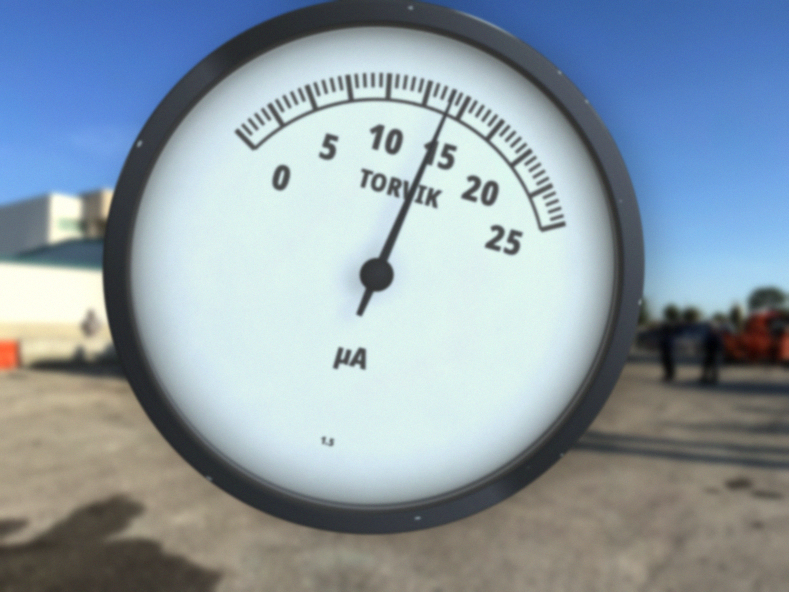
value=14 unit=µA
